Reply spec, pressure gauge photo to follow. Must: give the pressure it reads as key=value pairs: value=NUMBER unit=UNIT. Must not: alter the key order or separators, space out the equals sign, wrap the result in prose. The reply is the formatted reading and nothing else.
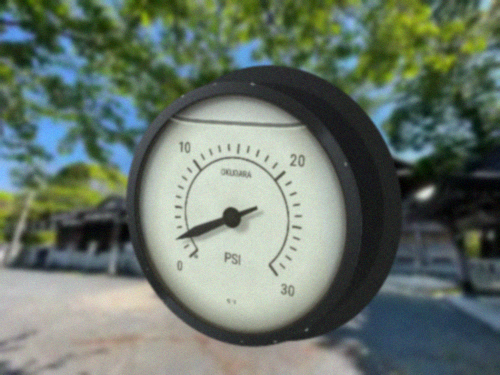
value=2 unit=psi
